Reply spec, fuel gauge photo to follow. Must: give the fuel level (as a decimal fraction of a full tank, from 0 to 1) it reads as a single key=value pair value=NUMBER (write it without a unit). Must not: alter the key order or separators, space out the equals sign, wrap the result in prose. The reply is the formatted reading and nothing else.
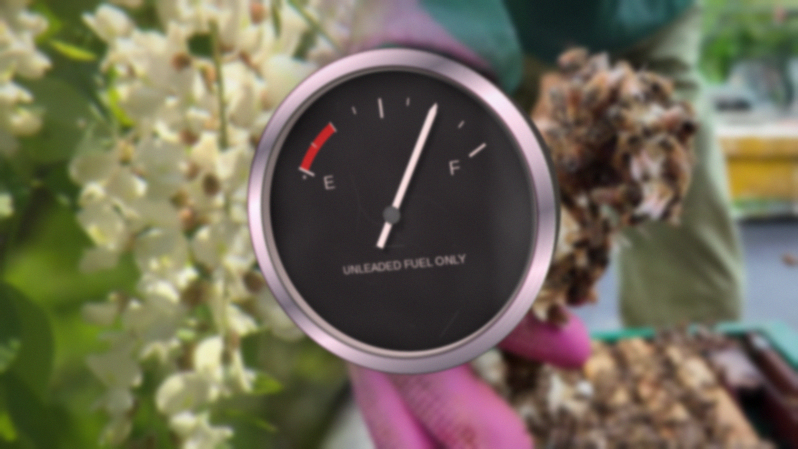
value=0.75
